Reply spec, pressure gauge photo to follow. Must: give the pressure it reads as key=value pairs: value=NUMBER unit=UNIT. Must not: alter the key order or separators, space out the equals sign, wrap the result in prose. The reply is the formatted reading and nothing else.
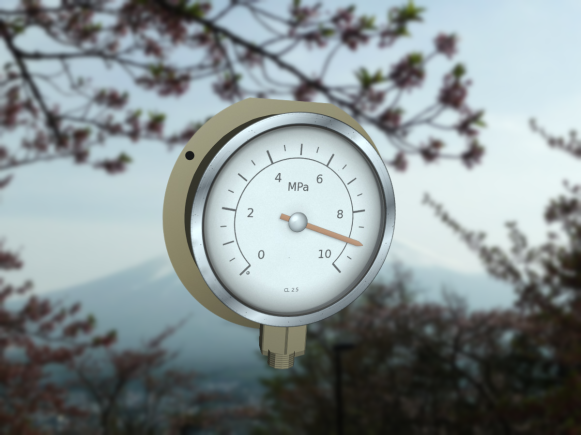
value=9 unit=MPa
